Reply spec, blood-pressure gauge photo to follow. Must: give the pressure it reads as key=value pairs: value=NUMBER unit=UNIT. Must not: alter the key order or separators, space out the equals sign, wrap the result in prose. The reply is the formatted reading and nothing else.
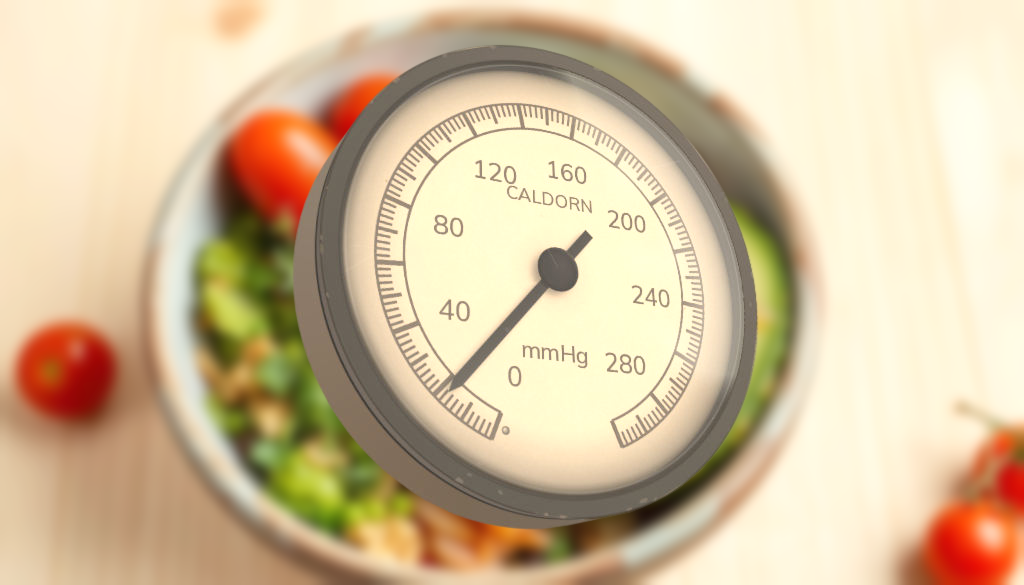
value=18 unit=mmHg
